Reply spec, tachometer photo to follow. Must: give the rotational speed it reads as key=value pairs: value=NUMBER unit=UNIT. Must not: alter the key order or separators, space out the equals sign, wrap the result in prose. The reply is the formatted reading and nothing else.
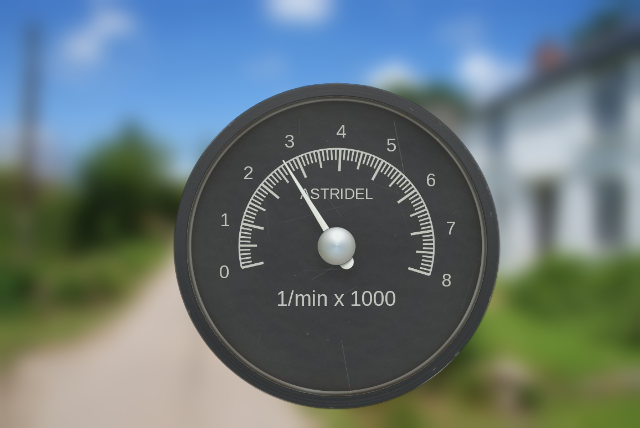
value=2700 unit=rpm
